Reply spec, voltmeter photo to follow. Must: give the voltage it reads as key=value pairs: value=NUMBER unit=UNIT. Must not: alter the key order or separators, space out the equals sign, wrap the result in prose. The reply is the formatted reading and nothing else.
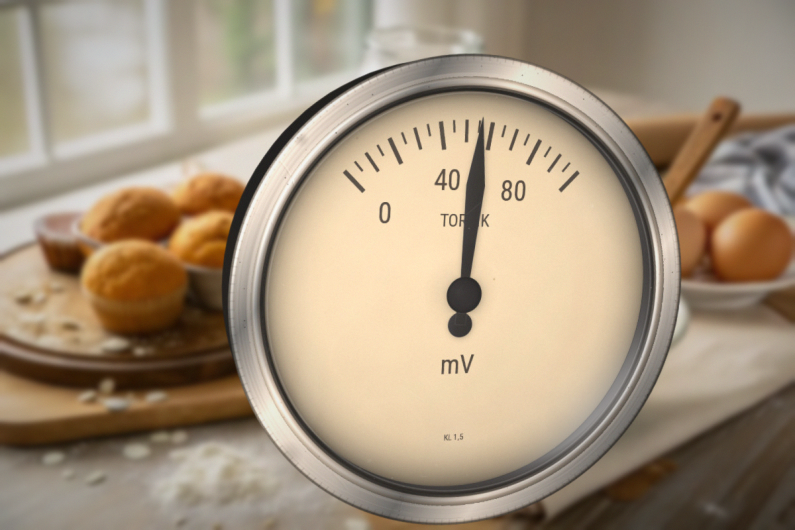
value=55 unit=mV
